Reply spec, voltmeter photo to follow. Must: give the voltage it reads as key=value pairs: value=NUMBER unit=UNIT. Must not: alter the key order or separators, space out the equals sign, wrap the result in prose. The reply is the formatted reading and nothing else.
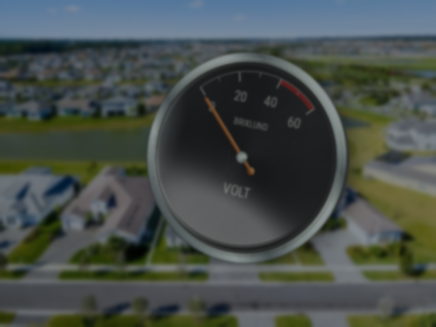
value=0 unit=V
